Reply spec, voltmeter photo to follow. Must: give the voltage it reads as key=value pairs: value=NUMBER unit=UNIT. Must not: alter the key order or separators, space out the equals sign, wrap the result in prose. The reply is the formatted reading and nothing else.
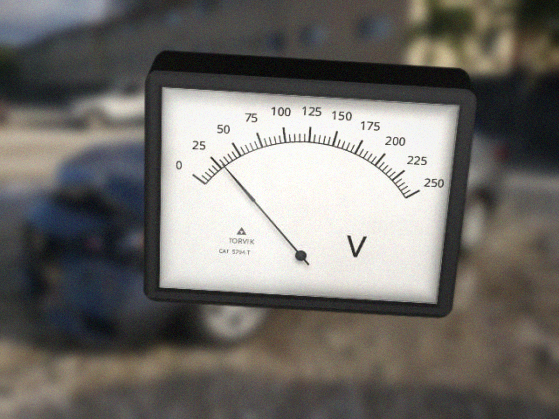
value=30 unit=V
